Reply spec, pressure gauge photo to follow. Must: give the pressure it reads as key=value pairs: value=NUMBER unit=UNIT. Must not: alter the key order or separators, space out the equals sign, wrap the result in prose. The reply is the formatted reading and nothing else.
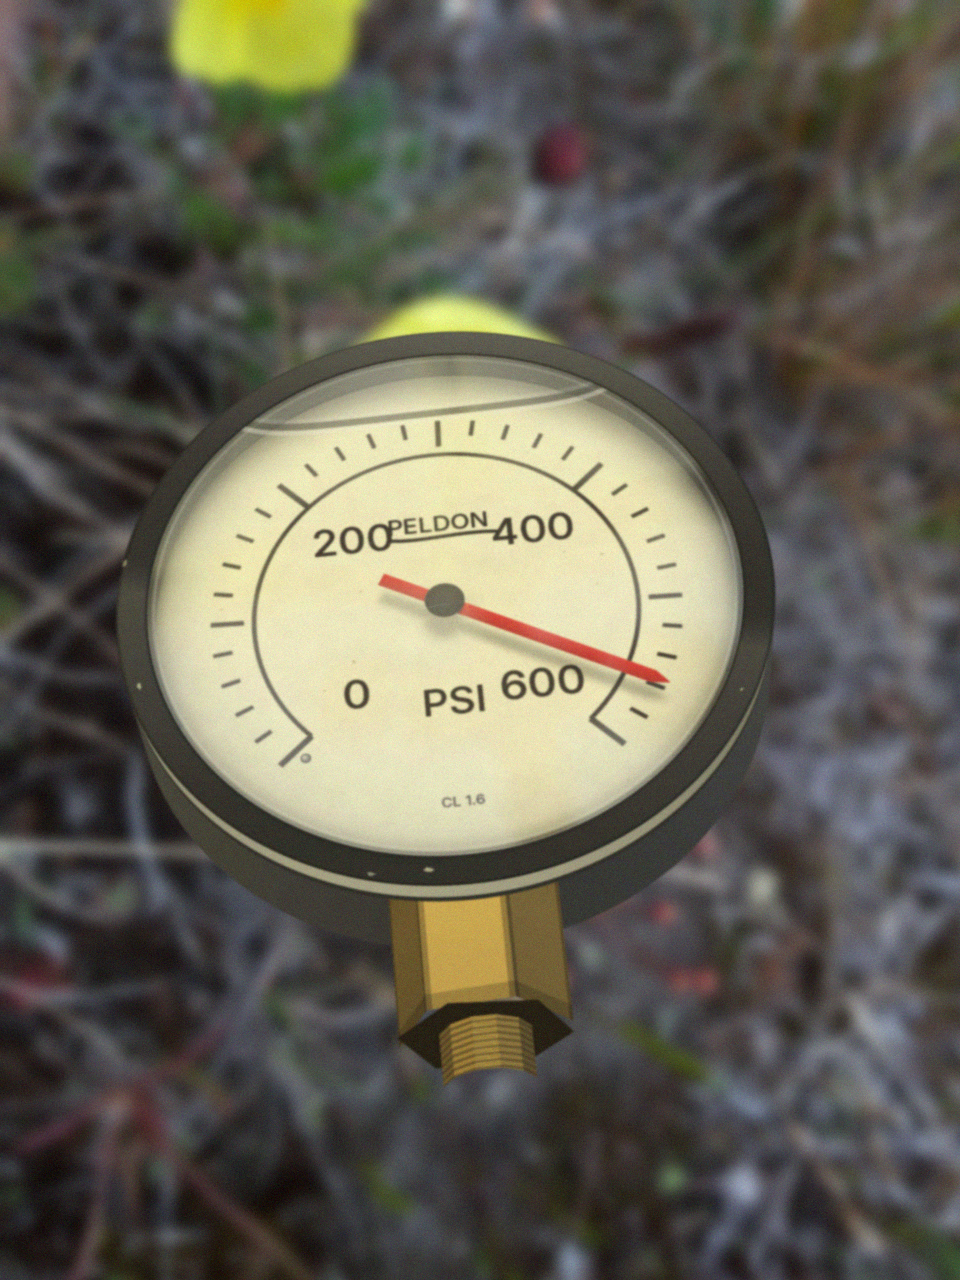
value=560 unit=psi
